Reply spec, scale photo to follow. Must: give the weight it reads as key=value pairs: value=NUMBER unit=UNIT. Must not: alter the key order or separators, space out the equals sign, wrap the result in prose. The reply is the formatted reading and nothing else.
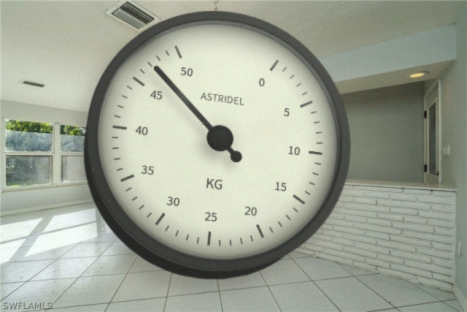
value=47 unit=kg
